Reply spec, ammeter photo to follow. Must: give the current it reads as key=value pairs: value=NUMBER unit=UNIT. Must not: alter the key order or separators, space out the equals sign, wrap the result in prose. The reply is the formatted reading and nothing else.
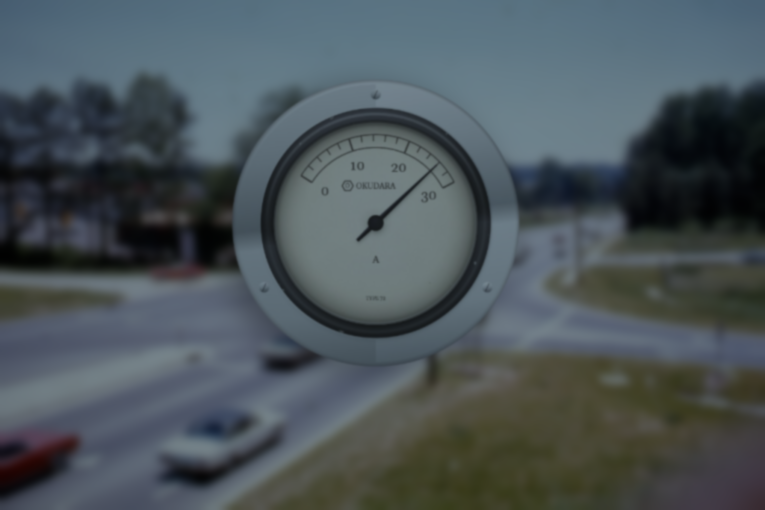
value=26 unit=A
